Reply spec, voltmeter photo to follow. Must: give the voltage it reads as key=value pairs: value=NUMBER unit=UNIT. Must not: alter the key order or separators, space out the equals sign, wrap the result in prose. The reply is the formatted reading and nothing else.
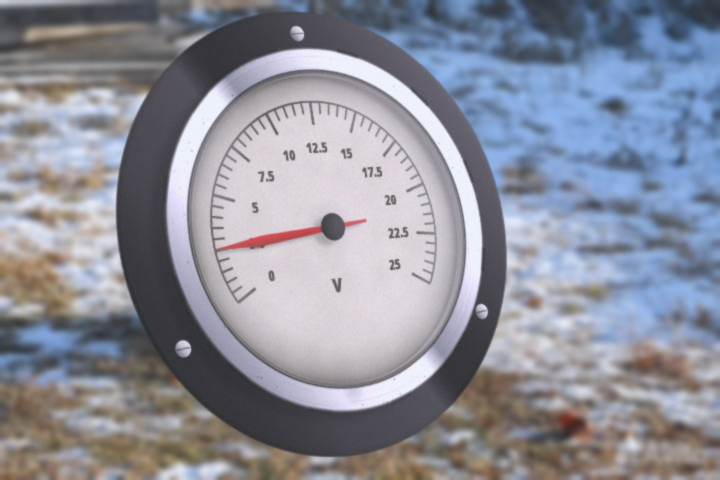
value=2.5 unit=V
